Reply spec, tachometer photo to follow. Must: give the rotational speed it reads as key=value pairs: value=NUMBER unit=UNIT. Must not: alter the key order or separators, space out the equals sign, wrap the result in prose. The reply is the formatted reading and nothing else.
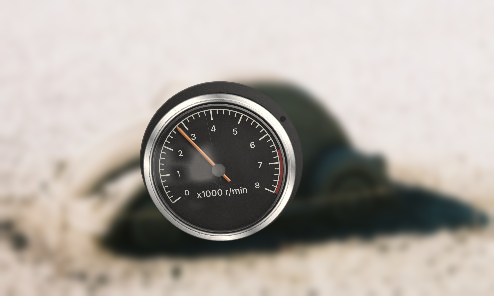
value=2800 unit=rpm
